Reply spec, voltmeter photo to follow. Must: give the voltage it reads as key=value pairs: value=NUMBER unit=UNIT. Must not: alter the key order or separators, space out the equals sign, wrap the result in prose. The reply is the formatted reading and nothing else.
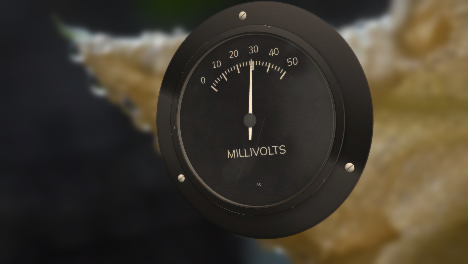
value=30 unit=mV
